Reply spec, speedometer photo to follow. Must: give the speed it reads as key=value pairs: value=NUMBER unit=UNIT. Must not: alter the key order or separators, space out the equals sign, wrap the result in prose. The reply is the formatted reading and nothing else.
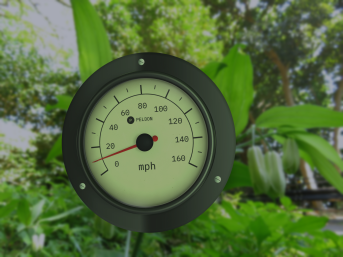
value=10 unit=mph
